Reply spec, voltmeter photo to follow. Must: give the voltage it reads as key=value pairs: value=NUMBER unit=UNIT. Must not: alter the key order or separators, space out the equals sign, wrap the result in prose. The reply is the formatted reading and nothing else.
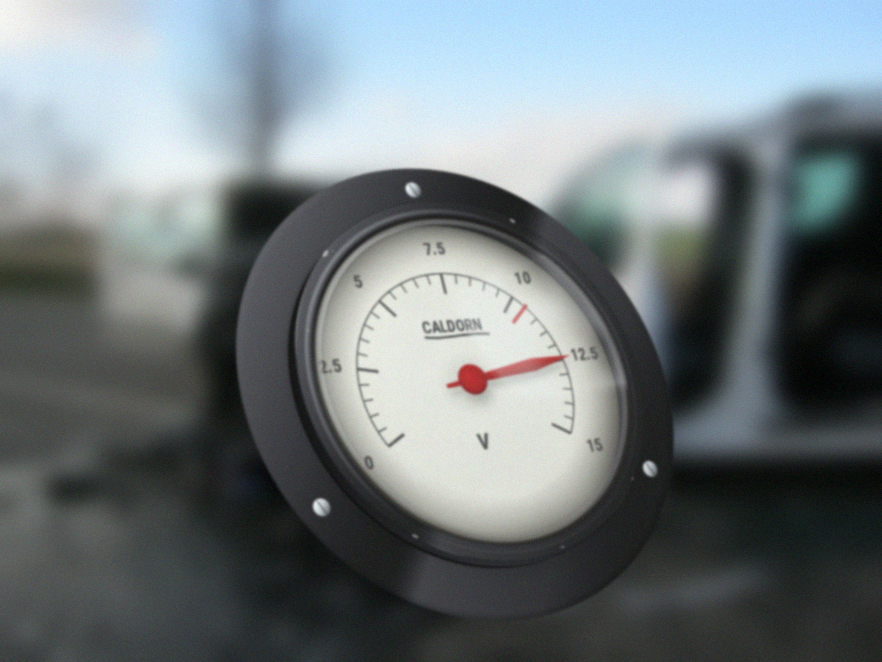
value=12.5 unit=V
